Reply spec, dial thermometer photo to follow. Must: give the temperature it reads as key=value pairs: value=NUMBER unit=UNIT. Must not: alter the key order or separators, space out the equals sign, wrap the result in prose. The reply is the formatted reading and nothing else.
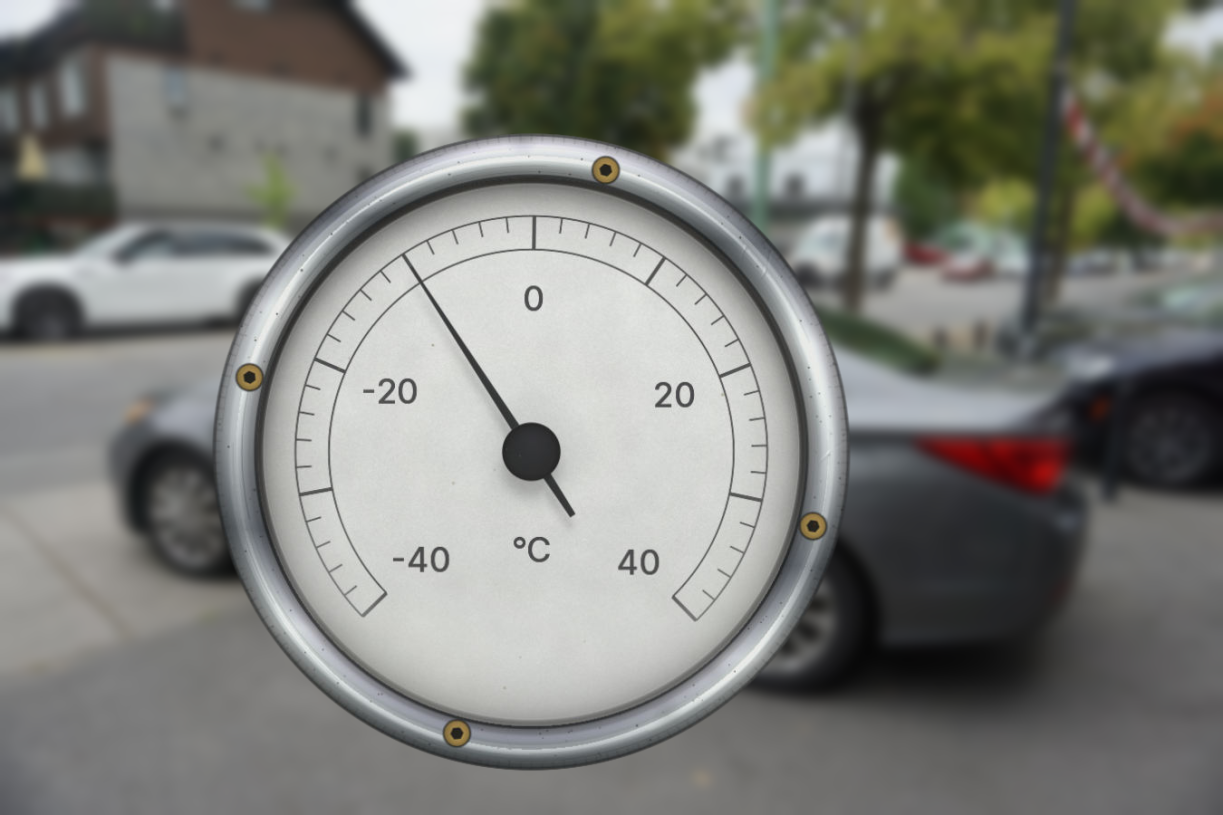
value=-10 unit=°C
